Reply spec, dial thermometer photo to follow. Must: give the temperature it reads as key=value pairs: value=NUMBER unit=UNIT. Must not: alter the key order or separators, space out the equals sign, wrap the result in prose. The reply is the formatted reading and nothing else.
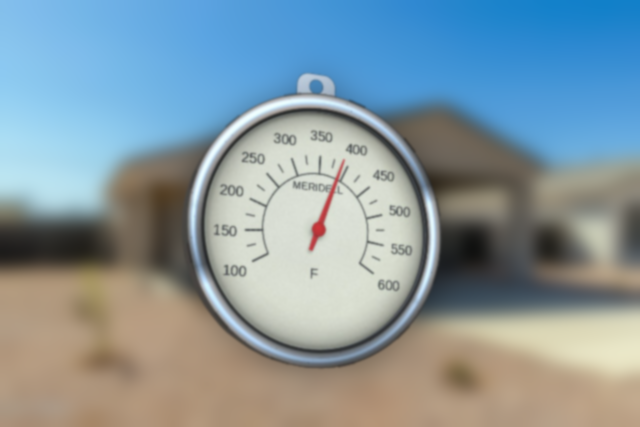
value=387.5 unit=°F
